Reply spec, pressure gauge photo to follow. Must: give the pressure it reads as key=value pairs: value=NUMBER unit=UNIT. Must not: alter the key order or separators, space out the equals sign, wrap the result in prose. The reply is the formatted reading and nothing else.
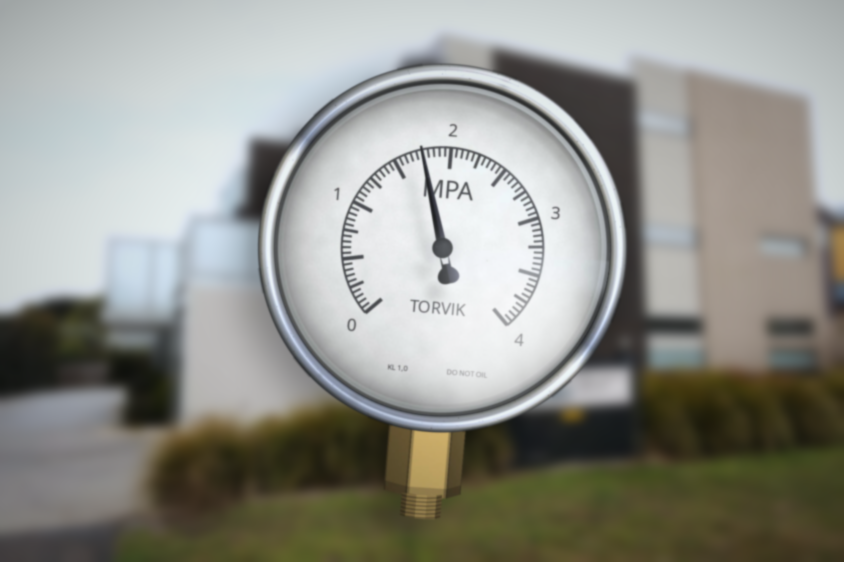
value=1.75 unit=MPa
